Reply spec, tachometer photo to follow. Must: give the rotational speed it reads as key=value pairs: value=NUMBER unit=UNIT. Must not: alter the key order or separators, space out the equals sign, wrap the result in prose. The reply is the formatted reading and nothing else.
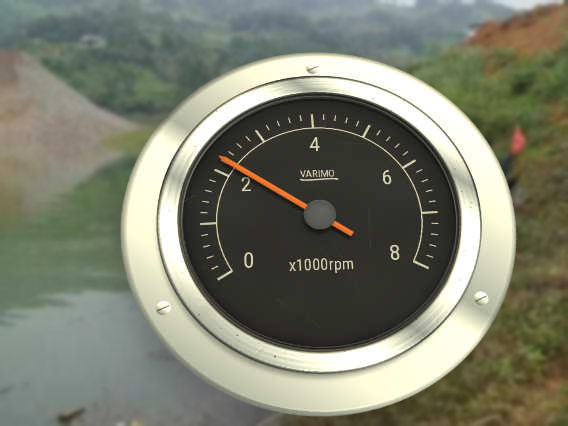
value=2200 unit=rpm
